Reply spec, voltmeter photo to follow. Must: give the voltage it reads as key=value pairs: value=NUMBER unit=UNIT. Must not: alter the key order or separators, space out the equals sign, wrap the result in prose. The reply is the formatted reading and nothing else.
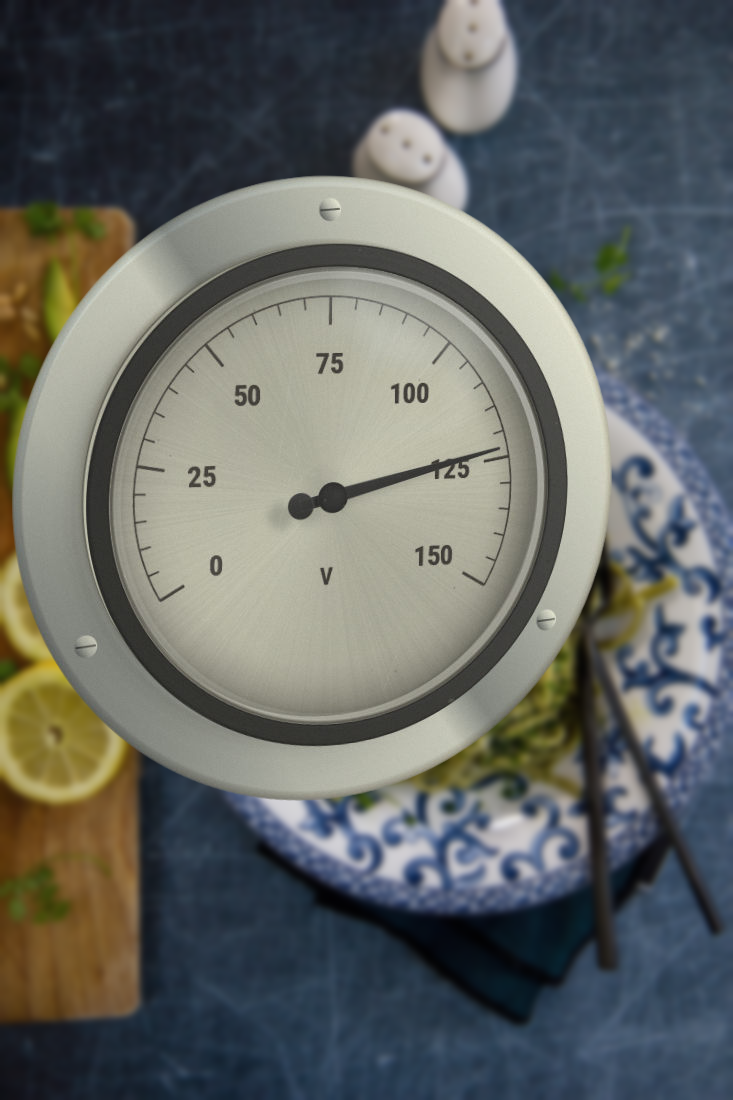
value=122.5 unit=V
